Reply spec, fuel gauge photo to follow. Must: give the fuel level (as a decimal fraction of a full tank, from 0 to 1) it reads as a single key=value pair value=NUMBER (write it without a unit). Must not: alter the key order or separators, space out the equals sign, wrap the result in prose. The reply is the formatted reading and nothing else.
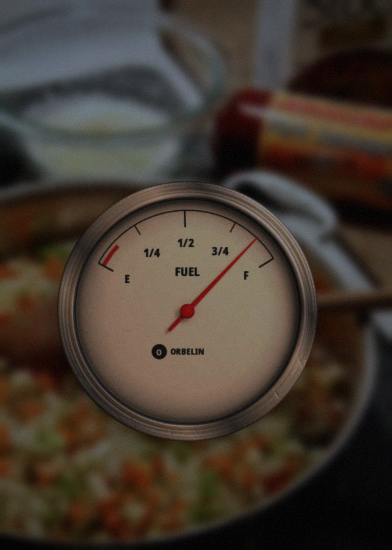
value=0.875
